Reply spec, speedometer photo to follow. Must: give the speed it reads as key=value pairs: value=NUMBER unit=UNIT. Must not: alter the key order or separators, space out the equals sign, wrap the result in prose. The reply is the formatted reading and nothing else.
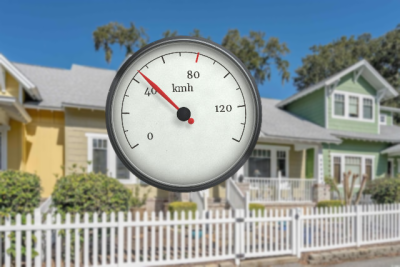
value=45 unit=km/h
